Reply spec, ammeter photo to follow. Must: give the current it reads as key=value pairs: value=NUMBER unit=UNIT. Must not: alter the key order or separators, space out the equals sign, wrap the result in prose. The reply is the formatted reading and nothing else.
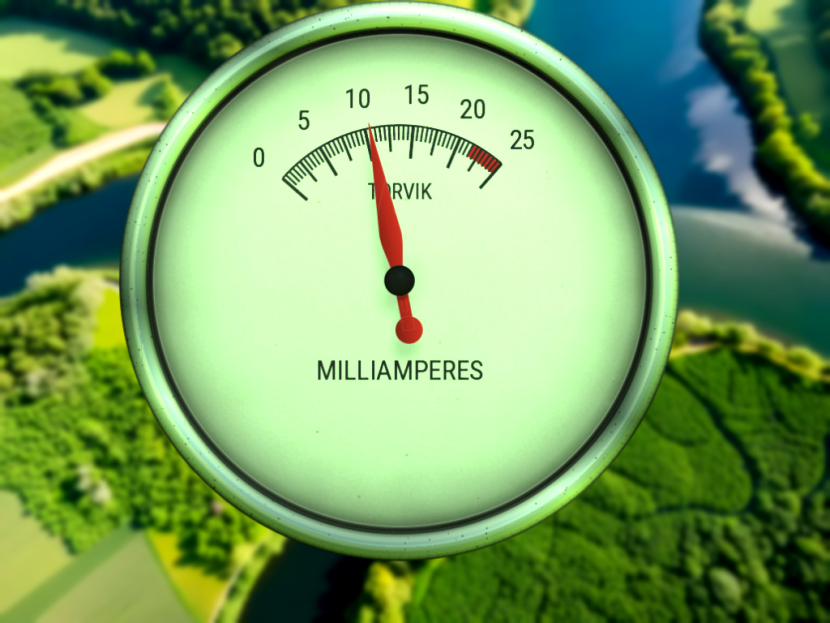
value=10.5 unit=mA
